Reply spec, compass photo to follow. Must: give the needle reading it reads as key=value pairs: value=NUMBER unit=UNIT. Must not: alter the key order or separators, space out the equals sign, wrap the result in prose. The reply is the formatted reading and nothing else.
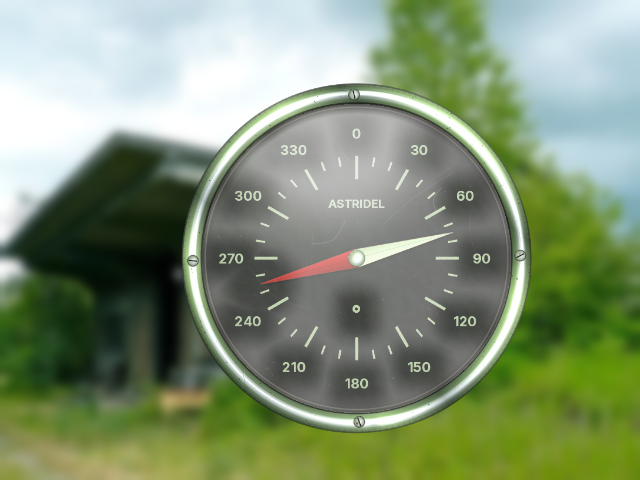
value=255 unit=°
